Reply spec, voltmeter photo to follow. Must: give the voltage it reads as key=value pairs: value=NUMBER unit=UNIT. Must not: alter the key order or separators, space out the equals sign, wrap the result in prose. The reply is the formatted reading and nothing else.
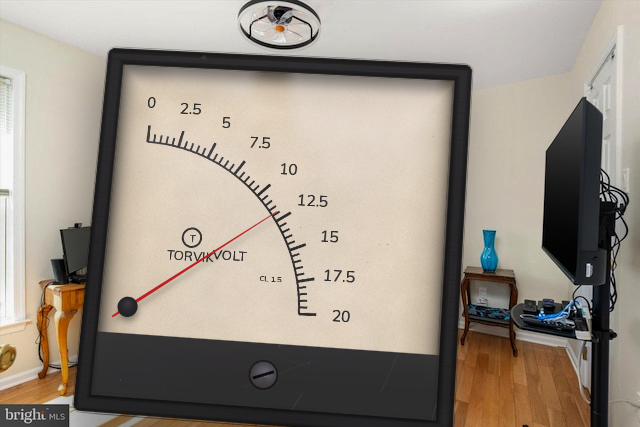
value=12 unit=V
